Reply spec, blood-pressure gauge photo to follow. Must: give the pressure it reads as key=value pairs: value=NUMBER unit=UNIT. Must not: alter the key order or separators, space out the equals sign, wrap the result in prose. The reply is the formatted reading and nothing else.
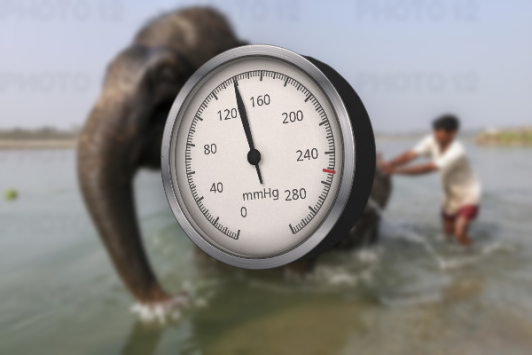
value=140 unit=mmHg
